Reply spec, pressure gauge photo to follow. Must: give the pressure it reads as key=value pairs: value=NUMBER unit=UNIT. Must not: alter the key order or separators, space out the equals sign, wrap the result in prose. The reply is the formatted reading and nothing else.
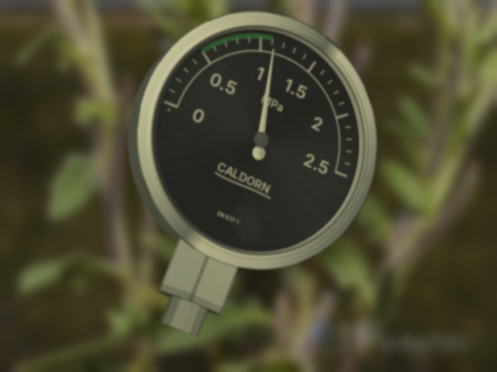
value=1.1 unit=MPa
